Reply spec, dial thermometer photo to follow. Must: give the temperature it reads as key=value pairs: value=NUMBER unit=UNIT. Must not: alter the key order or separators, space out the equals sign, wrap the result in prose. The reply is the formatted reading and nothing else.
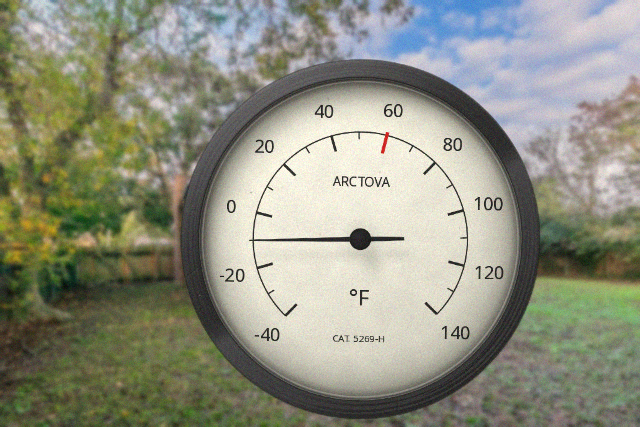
value=-10 unit=°F
